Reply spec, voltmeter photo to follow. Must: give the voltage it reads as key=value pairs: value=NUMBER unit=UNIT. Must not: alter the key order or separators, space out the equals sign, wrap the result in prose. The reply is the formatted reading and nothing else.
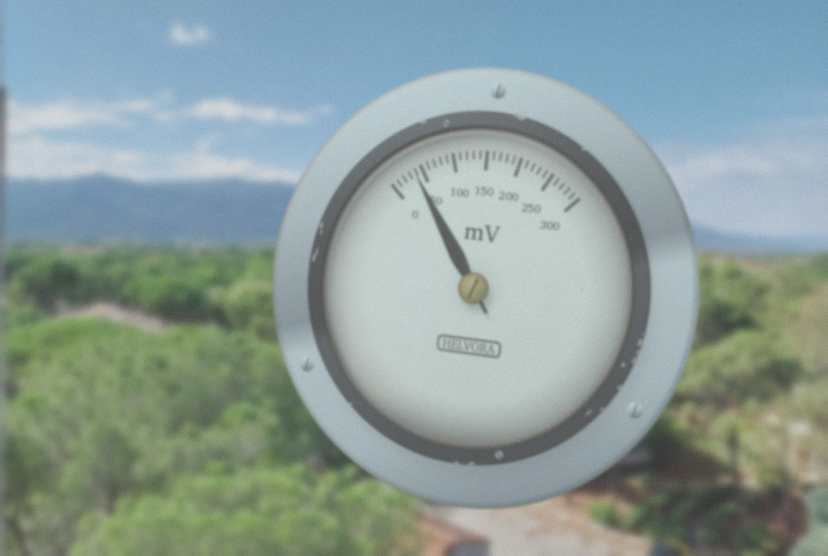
value=40 unit=mV
